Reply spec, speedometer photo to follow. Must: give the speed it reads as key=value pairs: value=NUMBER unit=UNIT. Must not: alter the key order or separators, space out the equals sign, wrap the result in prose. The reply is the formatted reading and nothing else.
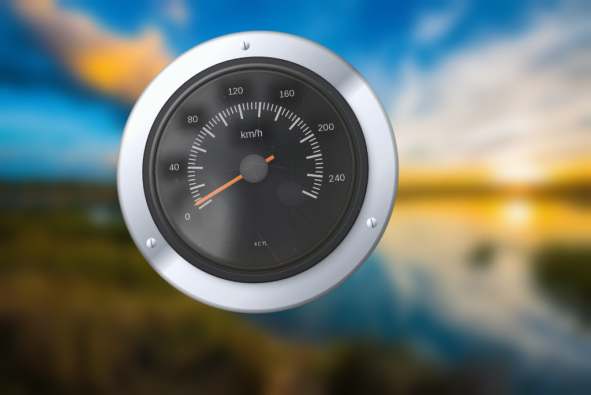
value=4 unit=km/h
